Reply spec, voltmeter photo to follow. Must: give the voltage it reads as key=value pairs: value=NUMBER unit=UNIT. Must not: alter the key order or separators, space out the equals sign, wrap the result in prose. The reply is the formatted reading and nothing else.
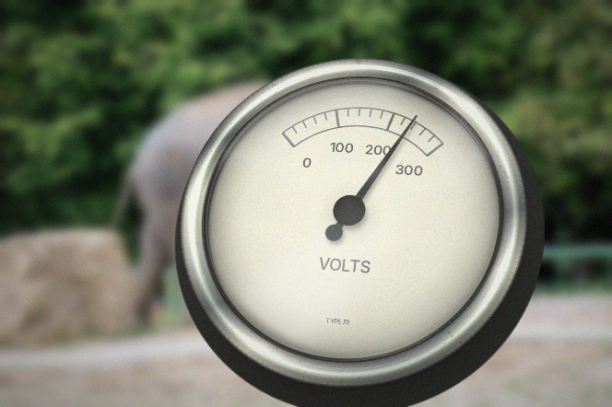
value=240 unit=V
